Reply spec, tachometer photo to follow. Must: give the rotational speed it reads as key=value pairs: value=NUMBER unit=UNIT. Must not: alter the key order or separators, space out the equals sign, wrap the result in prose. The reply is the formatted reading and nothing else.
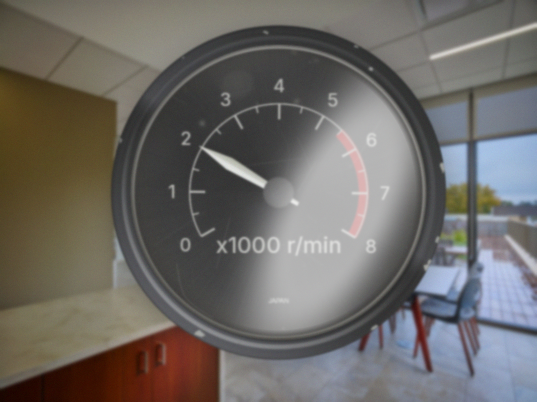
value=2000 unit=rpm
